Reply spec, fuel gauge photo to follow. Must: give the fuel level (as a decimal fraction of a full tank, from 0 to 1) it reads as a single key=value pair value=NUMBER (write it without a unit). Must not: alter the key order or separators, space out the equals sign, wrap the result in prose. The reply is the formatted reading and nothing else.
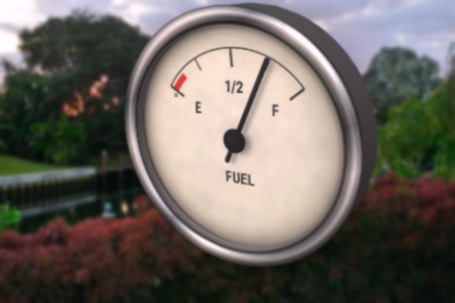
value=0.75
